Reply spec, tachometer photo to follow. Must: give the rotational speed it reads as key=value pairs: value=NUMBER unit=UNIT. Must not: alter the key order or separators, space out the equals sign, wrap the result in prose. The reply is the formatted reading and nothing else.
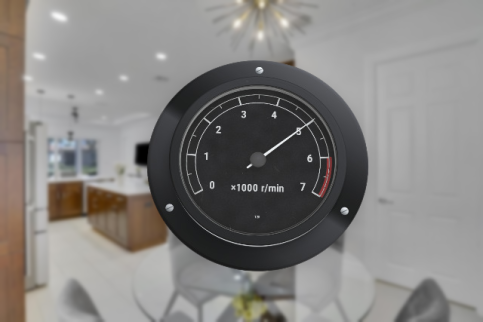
value=5000 unit=rpm
